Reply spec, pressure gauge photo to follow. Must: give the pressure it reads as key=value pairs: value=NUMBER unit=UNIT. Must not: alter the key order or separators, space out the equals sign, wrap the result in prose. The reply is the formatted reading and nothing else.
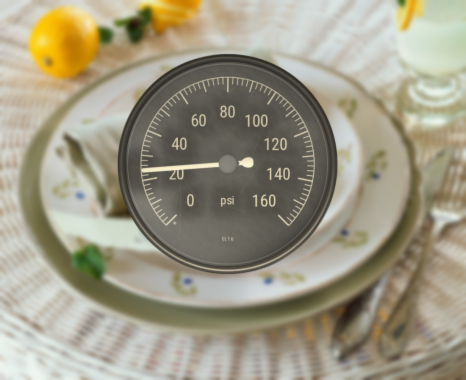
value=24 unit=psi
